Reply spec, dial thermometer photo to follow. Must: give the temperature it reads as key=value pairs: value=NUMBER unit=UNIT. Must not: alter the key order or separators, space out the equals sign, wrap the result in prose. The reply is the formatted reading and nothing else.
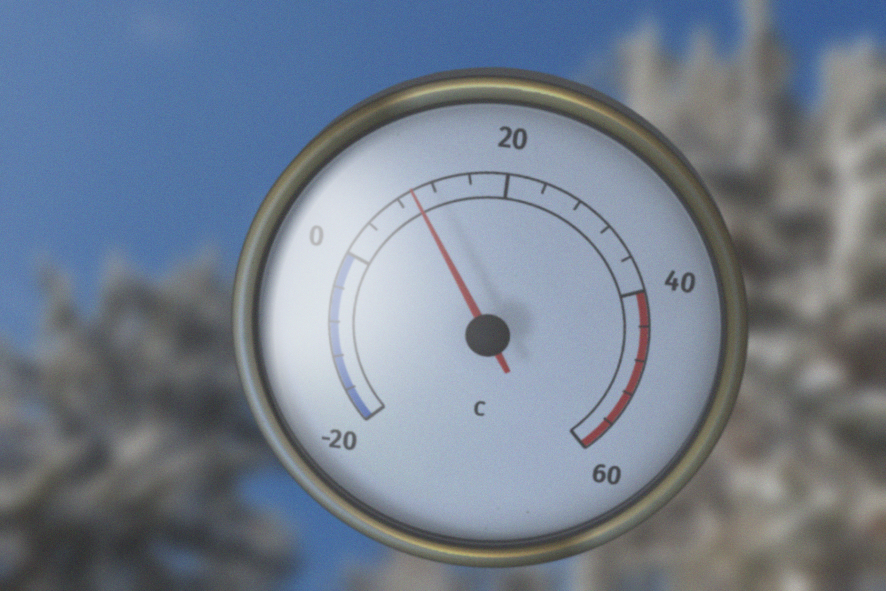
value=10 unit=°C
